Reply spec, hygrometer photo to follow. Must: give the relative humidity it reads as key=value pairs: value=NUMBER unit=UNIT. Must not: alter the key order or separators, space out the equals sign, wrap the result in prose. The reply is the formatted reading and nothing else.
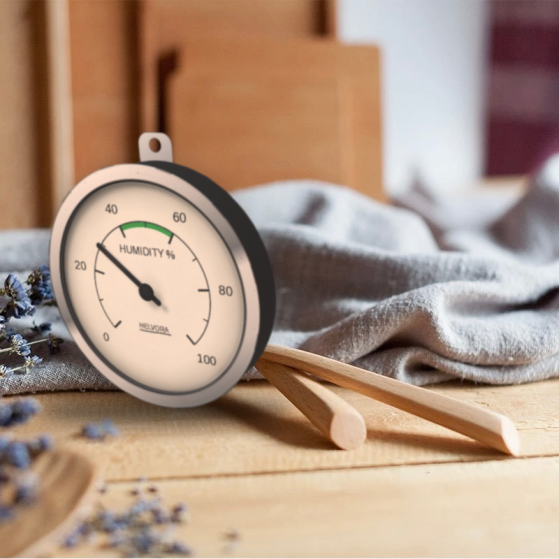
value=30 unit=%
